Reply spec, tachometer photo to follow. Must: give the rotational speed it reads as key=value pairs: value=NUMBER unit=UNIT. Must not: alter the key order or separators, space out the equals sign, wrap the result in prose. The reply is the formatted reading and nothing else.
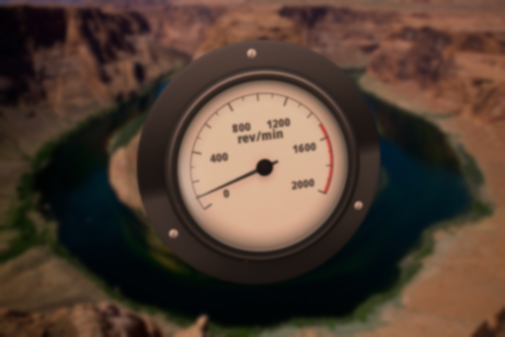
value=100 unit=rpm
